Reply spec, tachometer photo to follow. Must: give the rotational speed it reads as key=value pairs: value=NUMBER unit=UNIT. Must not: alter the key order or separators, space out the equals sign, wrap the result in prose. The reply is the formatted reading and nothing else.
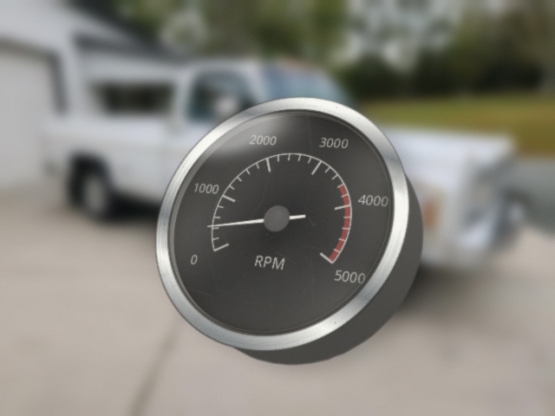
value=400 unit=rpm
